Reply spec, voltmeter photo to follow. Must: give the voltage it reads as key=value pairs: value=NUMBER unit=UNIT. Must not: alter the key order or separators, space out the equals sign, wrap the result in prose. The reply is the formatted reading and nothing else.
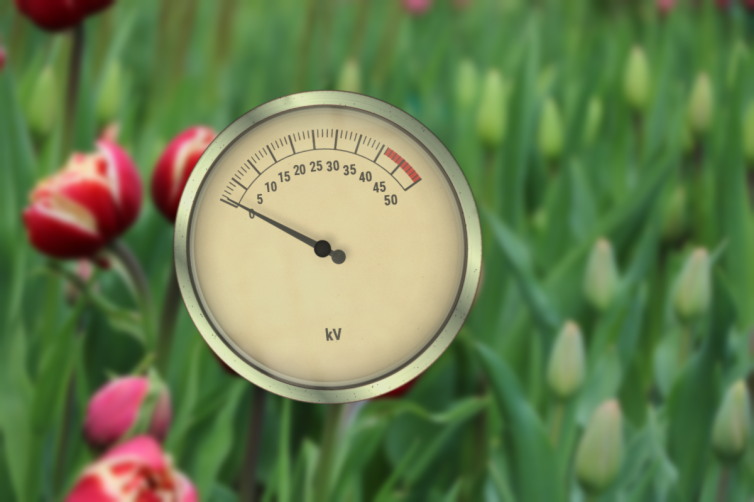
value=1 unit=kV
